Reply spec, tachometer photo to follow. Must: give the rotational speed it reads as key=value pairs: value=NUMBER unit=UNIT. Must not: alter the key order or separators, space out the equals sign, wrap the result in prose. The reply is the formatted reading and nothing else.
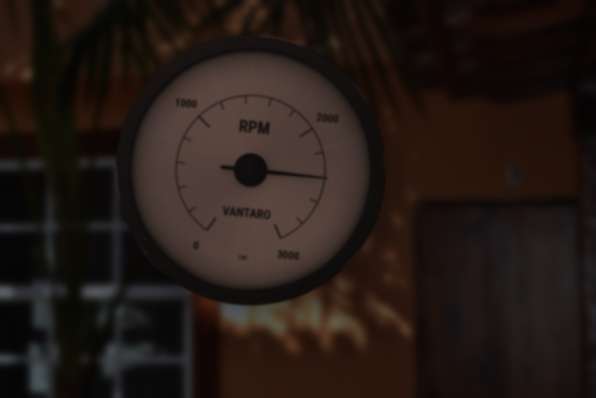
value=2400 unit=rpm
